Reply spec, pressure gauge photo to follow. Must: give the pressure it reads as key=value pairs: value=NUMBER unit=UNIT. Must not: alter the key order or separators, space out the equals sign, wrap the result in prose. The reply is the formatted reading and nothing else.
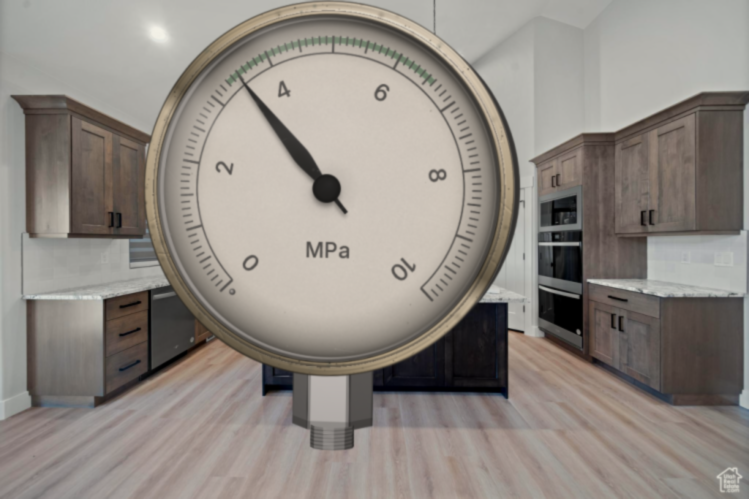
value=3.5 unit=MPa
